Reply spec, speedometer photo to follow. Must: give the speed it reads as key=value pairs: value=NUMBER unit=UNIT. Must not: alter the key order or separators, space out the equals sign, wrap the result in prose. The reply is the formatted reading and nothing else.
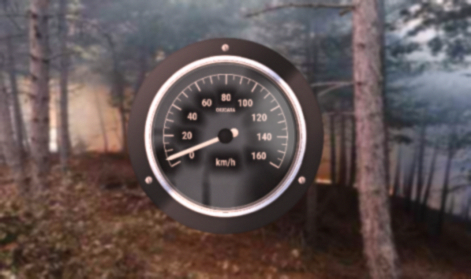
value=5 unit=km/h
